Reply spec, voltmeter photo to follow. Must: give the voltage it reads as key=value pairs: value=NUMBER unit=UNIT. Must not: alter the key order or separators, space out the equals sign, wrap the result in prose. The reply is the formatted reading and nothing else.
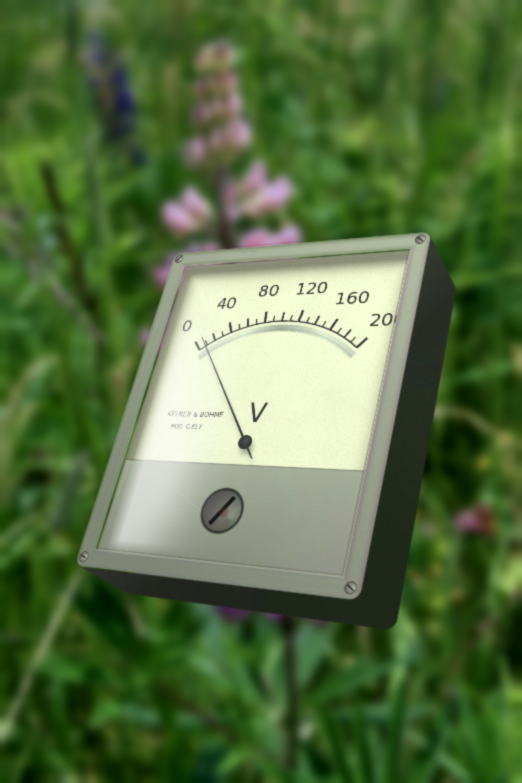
value=10 unit=V
